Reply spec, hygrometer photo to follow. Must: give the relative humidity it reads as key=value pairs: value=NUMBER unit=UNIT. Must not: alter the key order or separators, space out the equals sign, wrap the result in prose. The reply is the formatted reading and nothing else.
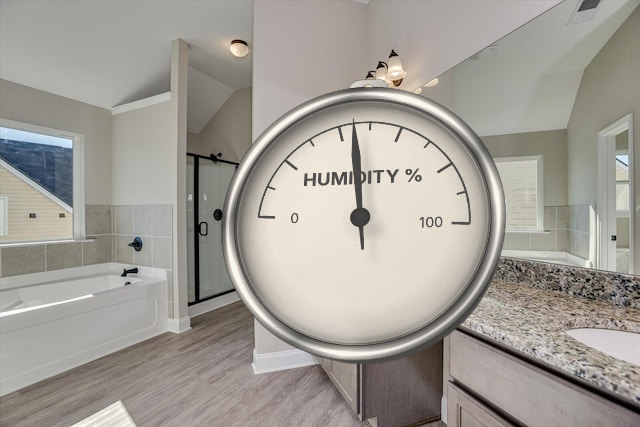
value=45 unit=%
